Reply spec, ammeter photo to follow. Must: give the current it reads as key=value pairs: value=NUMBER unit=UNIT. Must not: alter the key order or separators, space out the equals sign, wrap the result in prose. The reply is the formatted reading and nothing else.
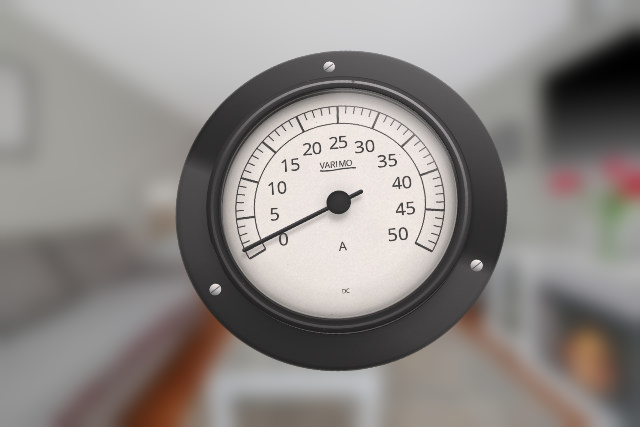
value=1 unit=A
